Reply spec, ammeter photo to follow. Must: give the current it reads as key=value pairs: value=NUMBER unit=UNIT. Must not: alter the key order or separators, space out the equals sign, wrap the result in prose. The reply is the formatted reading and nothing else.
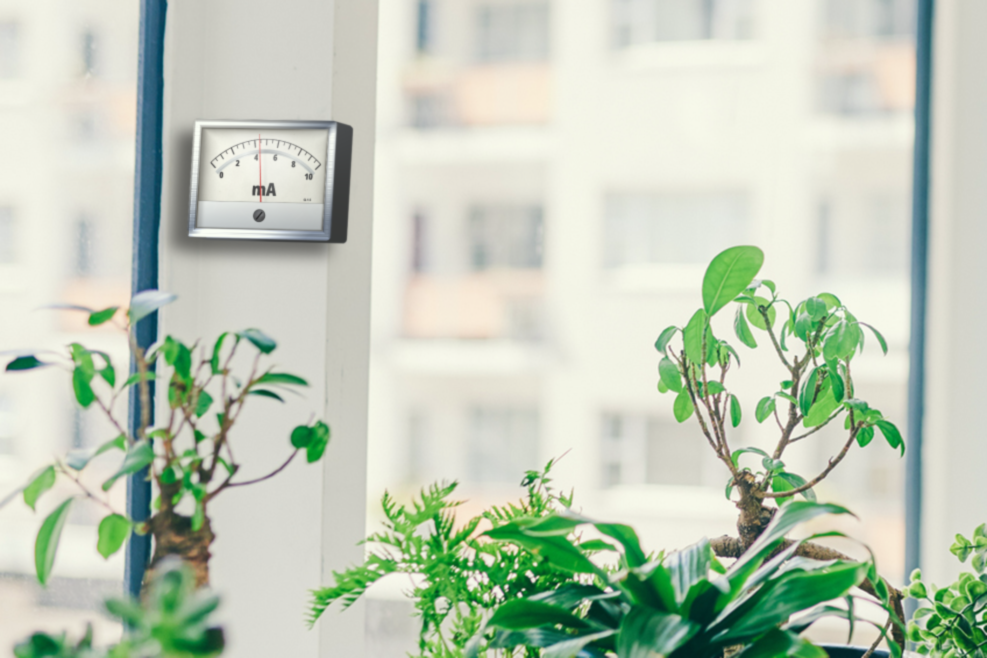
value=4.5 unit=mA
